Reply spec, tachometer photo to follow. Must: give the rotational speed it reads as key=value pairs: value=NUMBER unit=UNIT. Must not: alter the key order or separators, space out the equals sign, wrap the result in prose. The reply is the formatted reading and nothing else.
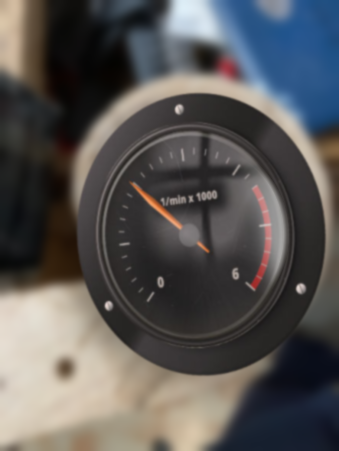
value=2000 unit=rpm
